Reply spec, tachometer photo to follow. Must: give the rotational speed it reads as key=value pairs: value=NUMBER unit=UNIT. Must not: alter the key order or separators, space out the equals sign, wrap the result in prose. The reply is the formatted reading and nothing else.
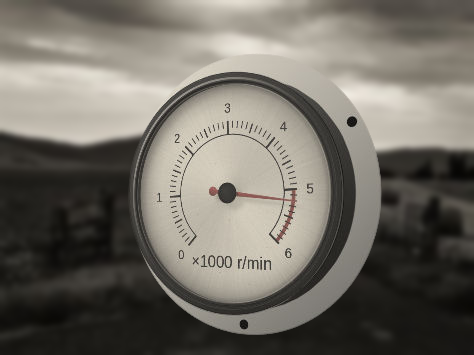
value=5200 unit=rpm
